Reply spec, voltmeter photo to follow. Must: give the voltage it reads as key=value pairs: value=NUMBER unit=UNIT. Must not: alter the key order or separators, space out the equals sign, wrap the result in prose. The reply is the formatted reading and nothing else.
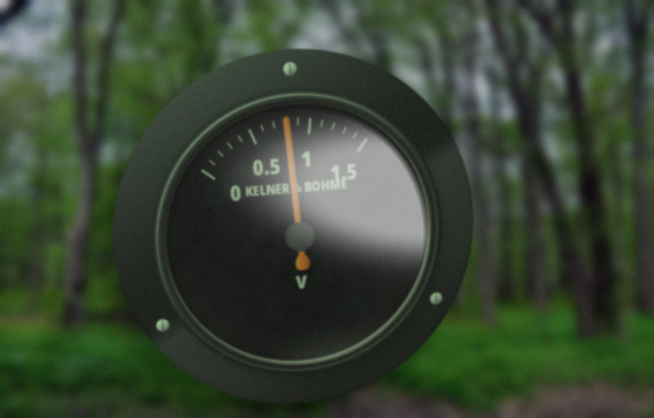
value=0.8 unit=V
